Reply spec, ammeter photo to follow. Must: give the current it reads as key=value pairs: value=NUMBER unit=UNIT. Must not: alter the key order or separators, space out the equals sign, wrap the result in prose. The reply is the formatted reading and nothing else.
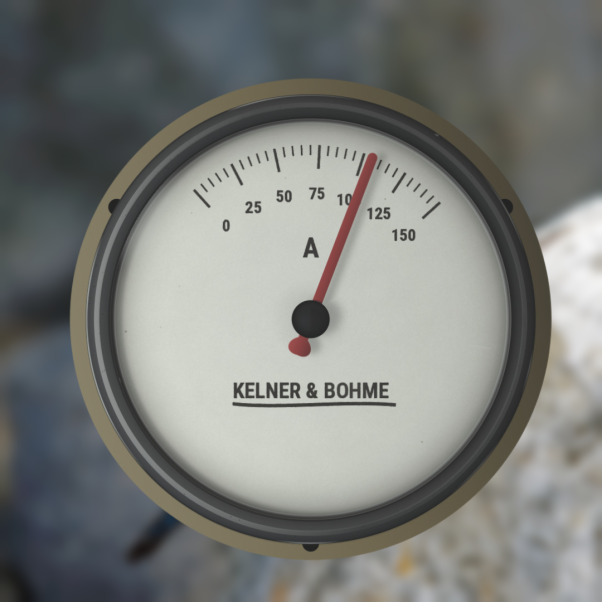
value=105 unit=A
